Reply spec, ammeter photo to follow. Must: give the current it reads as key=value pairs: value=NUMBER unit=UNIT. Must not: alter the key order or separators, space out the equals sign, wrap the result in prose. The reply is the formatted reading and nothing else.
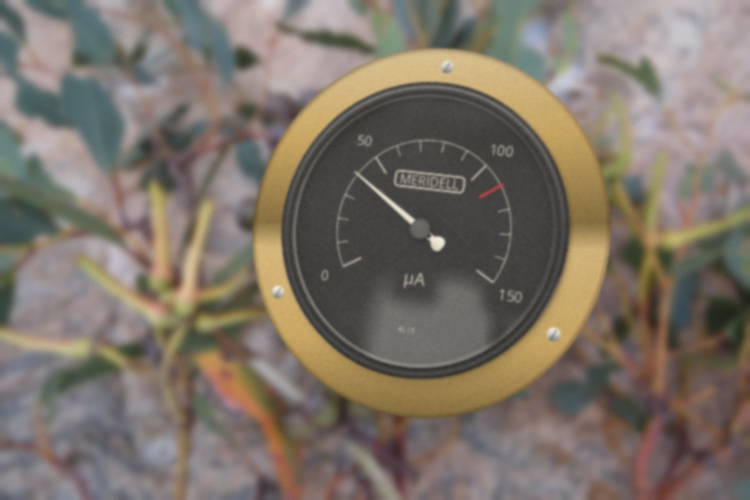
value=40 unit=µA
